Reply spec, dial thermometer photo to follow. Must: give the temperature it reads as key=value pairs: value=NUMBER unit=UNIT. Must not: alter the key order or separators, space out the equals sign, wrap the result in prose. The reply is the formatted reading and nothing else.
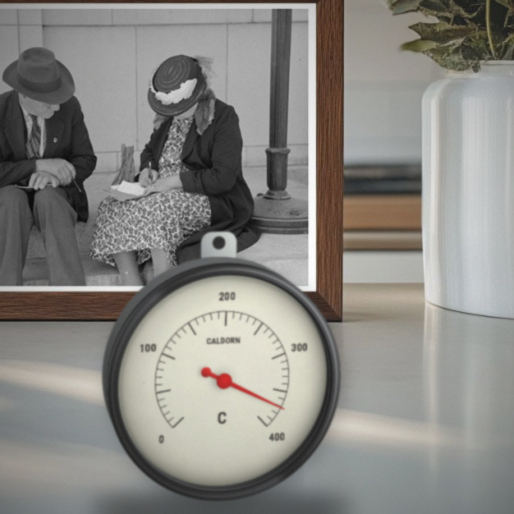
value=370 unit=°C
